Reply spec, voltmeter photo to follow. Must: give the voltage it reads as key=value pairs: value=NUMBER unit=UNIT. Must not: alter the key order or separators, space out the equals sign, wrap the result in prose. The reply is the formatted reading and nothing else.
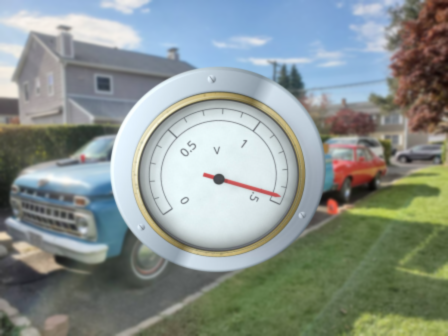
value=1.45 unit=V
